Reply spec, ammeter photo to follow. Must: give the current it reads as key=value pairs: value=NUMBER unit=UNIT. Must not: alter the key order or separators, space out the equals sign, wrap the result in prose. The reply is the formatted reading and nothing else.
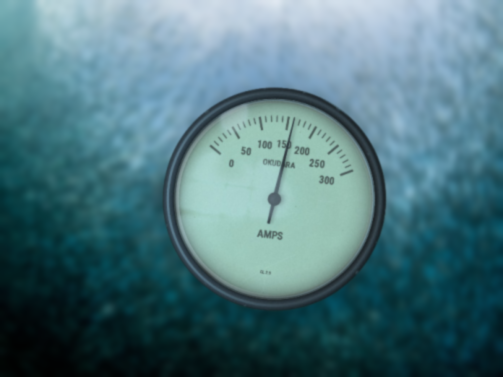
value=160 unit=A
